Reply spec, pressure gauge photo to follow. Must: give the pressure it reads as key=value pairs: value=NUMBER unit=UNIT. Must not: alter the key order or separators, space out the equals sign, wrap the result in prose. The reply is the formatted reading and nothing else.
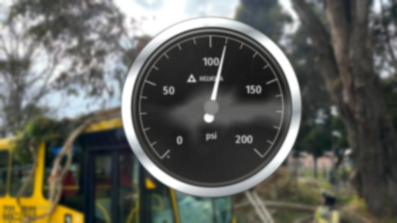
value=110 unit=psi
